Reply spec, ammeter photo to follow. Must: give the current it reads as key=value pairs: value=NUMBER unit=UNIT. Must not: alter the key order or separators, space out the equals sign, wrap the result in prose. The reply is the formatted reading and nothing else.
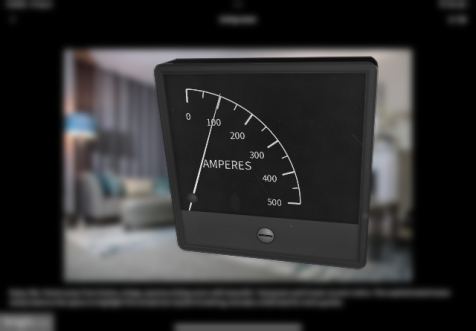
value=100 unit=A
